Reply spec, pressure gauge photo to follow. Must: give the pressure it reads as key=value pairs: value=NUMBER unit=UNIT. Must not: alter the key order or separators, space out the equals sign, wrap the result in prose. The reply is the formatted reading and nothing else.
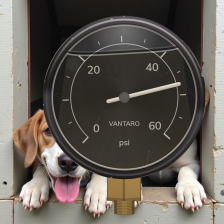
value=47.5 unit=psi
